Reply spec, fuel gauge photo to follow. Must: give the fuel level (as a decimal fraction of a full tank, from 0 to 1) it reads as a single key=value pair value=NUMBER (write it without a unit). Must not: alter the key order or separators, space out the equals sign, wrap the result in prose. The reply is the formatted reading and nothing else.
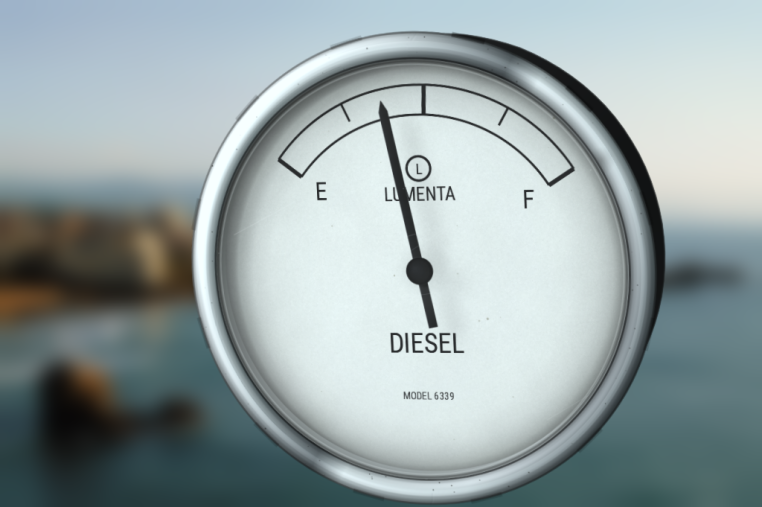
value=0.375
